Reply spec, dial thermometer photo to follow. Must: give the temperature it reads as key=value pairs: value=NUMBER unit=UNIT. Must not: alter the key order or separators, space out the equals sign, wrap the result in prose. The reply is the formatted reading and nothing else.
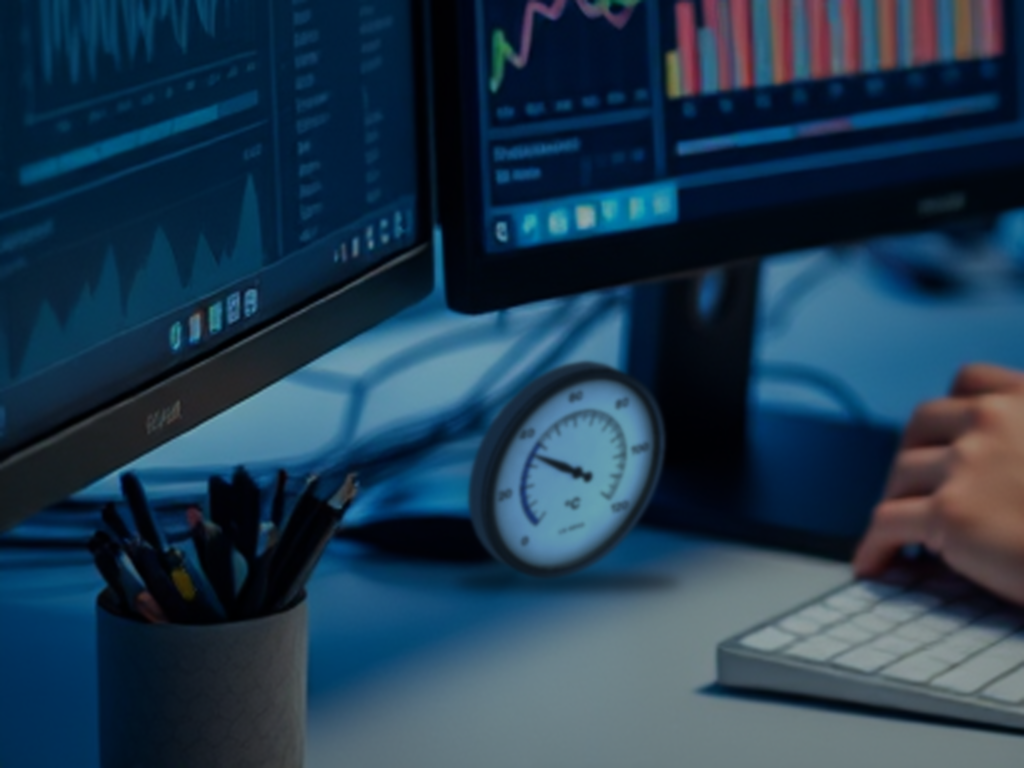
value=35 unit=°C
